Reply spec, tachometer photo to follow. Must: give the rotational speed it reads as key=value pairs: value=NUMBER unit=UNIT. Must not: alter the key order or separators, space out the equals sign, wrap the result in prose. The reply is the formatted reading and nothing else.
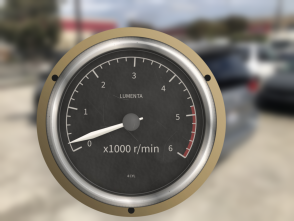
value=200 unit=rpm
